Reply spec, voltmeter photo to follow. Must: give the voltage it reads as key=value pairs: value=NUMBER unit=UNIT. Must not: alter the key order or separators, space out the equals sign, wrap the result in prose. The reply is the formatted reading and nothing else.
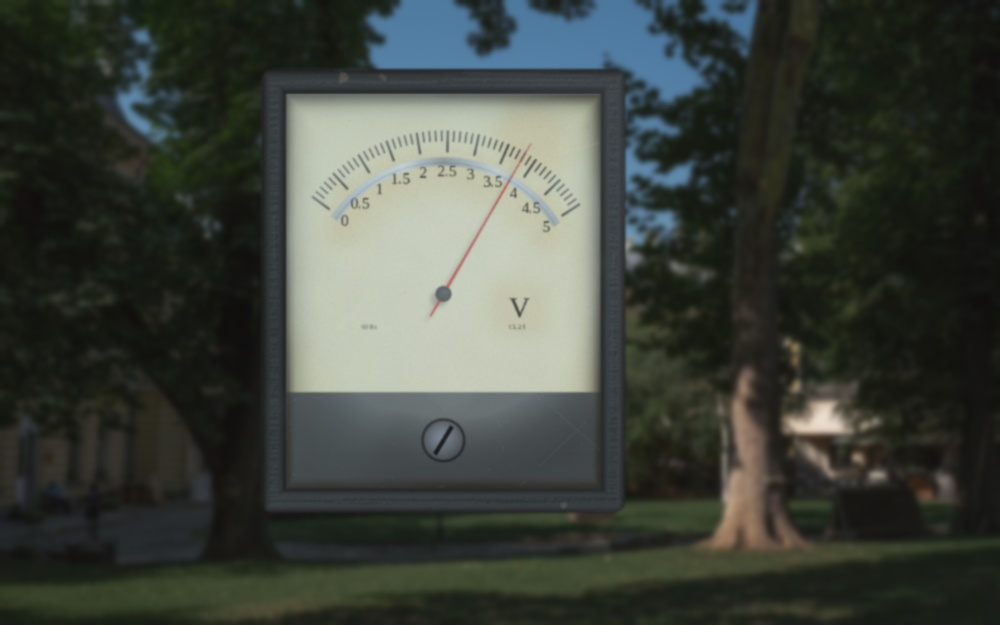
value=3.8 unit=V
